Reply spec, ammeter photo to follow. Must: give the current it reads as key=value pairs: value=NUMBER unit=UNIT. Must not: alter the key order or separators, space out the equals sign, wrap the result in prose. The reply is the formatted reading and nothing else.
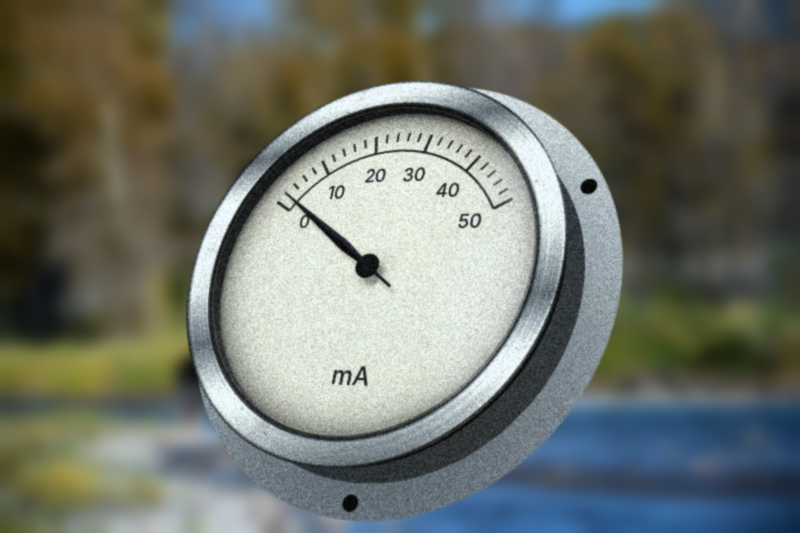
value=2 unit=mA
